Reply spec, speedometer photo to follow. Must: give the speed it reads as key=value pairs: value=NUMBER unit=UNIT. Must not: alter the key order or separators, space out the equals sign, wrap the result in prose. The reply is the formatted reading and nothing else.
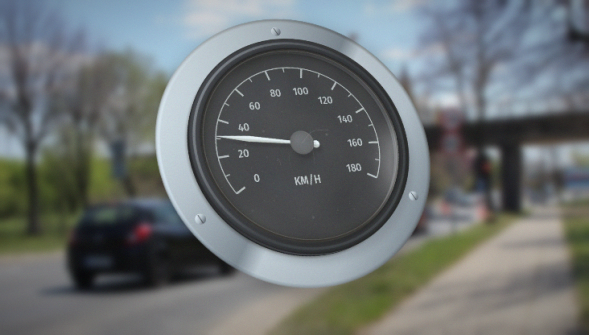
value=30 unit=km/h
